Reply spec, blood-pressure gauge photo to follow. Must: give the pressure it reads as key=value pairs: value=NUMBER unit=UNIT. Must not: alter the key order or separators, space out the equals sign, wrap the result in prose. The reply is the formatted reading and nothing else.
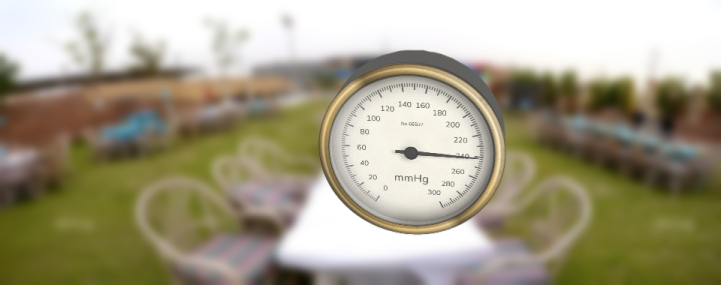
value=240 unit=mmHg
